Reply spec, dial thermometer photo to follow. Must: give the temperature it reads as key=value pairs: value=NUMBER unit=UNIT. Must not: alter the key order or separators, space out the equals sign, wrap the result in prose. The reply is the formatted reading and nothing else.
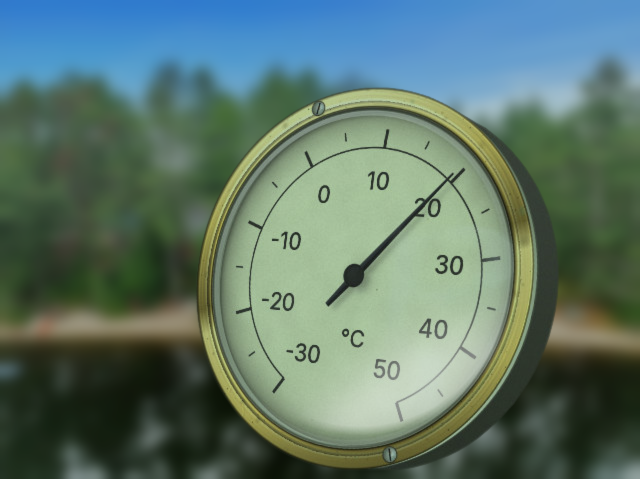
value=20 unit=°C
